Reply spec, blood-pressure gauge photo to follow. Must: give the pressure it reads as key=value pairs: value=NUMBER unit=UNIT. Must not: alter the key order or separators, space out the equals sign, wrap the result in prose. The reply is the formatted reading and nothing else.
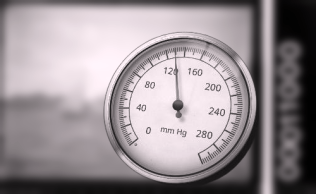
value=130 unit=mmHg
